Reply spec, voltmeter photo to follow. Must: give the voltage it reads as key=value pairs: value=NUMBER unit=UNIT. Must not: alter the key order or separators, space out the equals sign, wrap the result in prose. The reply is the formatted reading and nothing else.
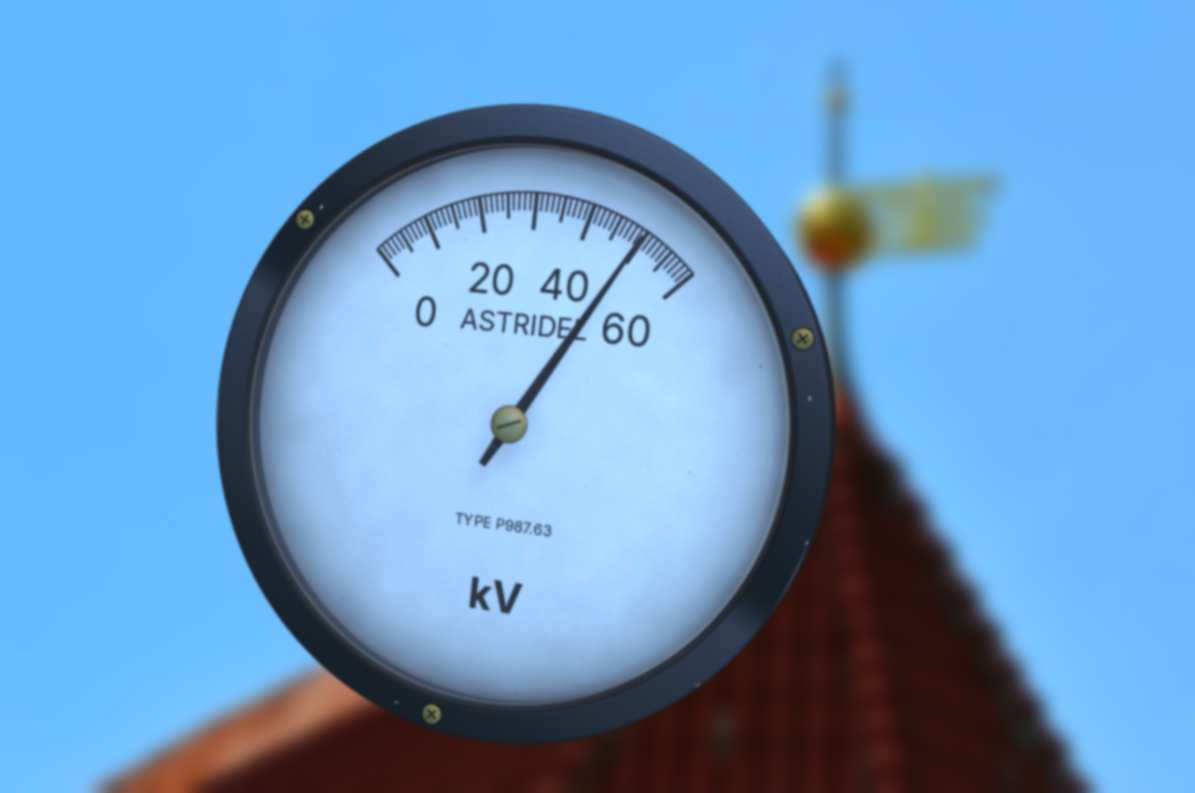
value=50 unit=kV
